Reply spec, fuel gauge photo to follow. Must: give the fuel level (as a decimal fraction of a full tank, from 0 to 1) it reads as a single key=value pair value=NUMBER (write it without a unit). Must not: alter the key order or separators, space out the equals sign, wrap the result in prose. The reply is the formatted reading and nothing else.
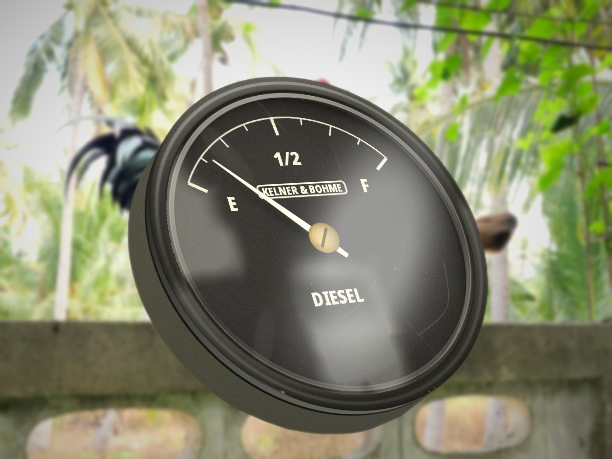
value=0.125
